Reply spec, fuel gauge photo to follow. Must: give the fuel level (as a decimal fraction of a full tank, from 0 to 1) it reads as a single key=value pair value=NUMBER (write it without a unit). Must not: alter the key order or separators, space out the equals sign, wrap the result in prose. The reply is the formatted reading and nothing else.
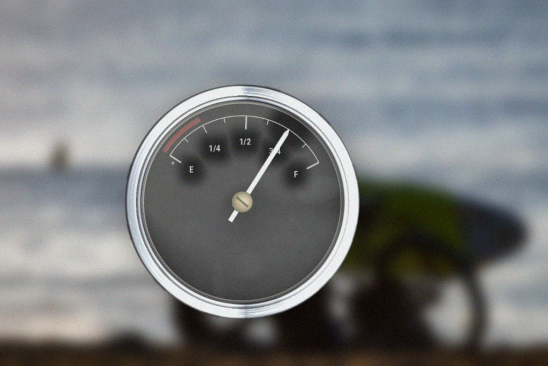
value=0.75
